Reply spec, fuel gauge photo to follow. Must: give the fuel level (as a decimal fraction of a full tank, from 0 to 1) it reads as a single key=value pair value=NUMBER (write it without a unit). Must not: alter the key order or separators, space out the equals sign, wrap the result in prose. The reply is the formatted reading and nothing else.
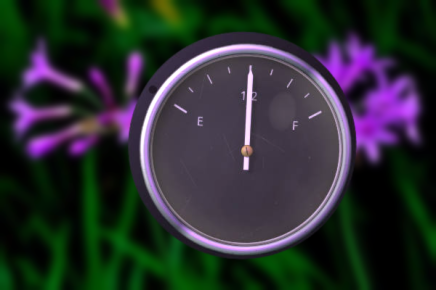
value=0.5
